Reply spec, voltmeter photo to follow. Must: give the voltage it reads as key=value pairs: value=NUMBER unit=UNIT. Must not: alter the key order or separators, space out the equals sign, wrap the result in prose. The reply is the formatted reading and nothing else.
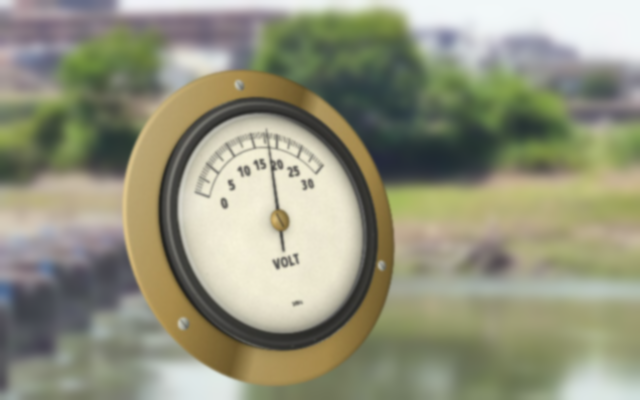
value=17.5 unit=V
